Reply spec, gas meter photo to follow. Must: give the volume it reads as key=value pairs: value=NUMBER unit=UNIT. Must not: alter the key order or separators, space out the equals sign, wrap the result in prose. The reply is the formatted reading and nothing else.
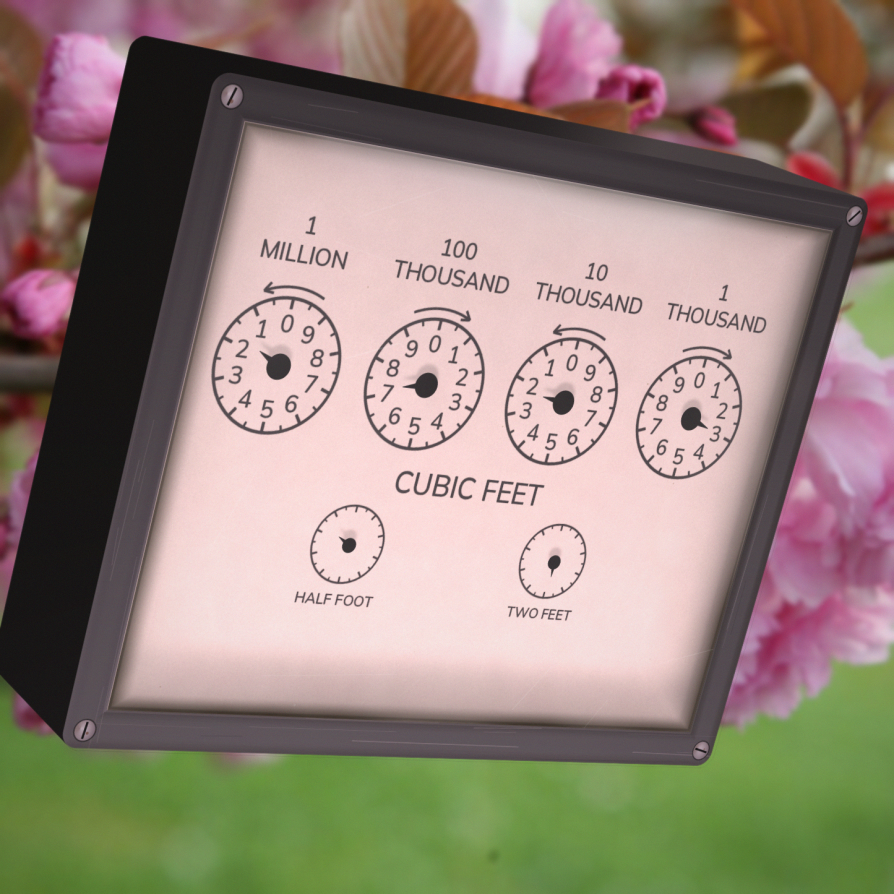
value=172300 unit=ft³
